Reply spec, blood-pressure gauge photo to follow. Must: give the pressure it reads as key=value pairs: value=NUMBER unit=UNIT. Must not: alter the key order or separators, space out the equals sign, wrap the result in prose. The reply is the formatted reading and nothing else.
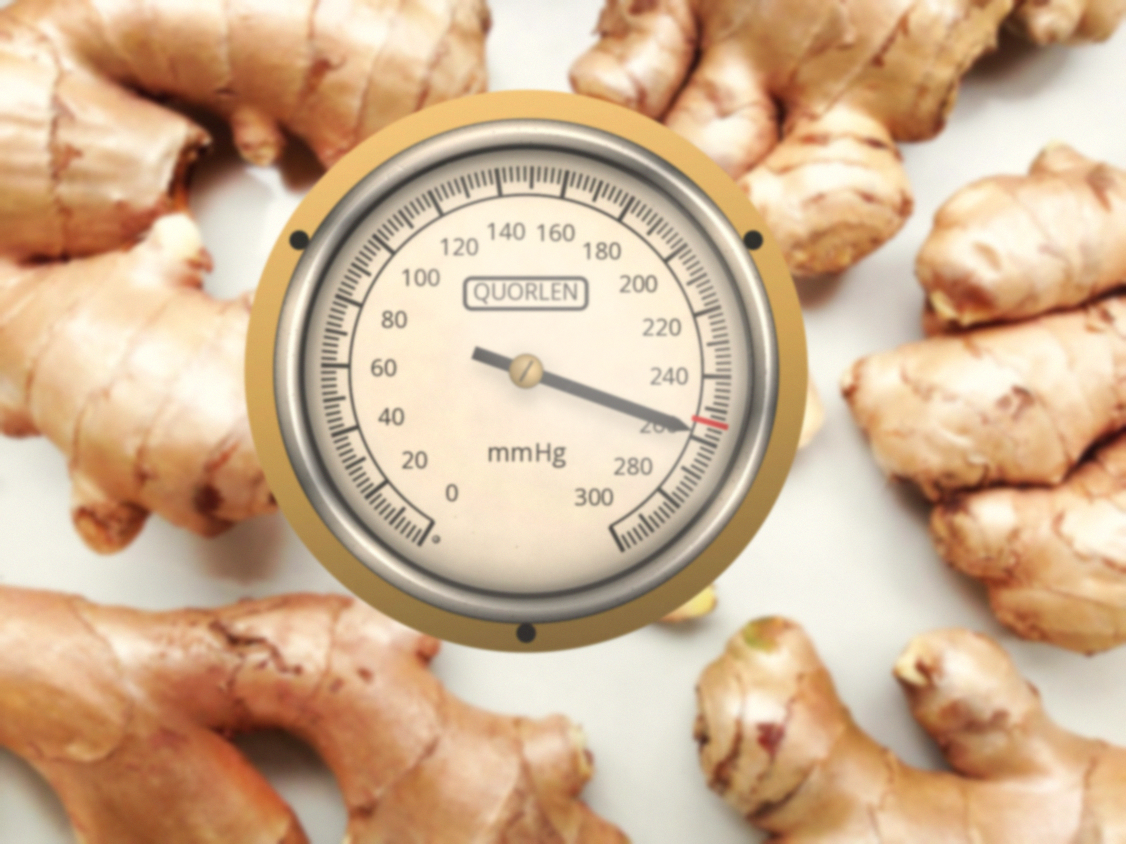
value=258 unit=mmHg
